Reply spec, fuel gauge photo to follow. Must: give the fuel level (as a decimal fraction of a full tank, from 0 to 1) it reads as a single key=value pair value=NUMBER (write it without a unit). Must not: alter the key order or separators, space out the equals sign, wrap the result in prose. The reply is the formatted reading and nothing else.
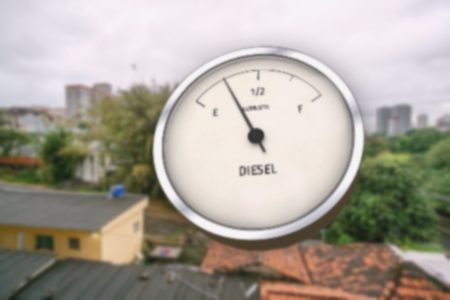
value=0.25
